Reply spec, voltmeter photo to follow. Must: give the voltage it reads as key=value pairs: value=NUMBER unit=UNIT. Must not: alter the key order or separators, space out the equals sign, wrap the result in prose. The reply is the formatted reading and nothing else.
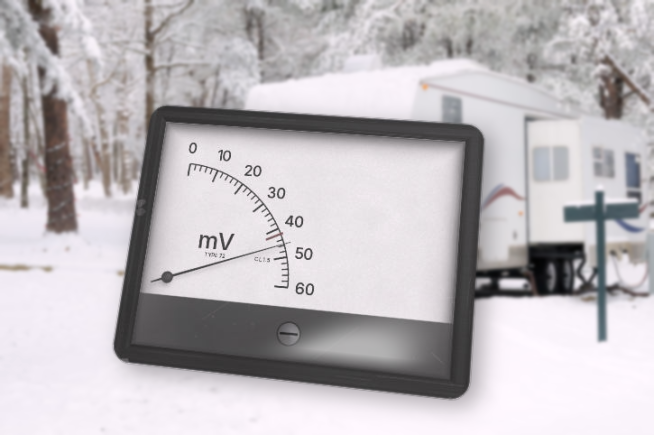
value=46 unit=mV
